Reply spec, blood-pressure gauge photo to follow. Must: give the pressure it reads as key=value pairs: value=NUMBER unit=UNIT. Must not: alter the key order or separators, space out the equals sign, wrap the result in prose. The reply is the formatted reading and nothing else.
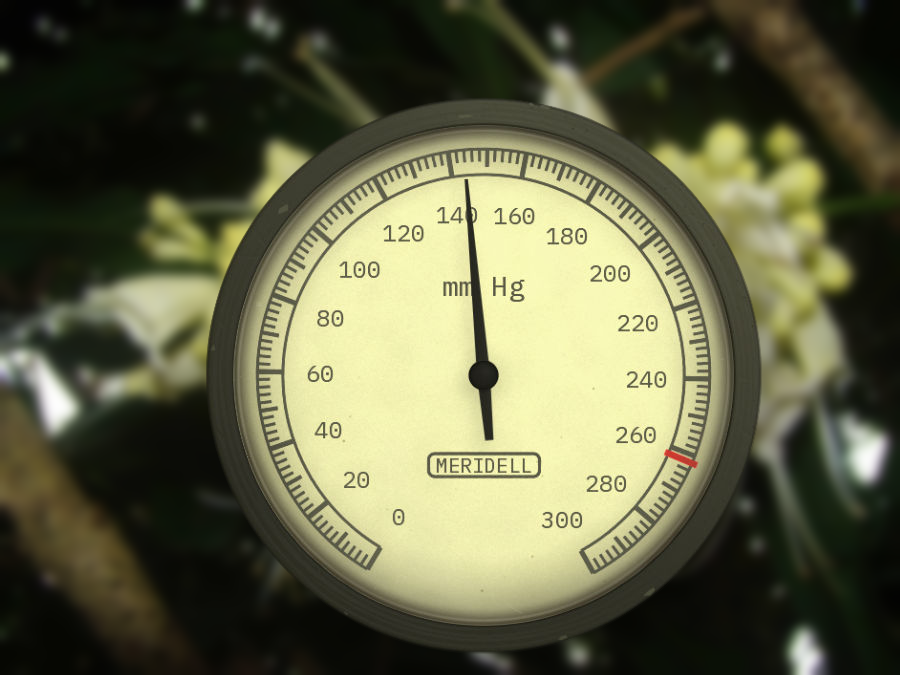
value=144 unit=mmHg
